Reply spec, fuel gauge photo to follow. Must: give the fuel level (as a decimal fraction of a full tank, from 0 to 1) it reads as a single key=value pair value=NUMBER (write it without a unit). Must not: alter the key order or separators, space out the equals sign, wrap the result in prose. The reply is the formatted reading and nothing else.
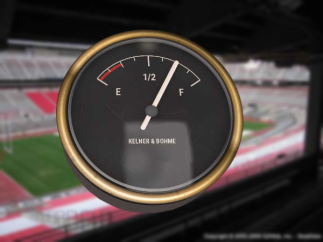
value=0.75
